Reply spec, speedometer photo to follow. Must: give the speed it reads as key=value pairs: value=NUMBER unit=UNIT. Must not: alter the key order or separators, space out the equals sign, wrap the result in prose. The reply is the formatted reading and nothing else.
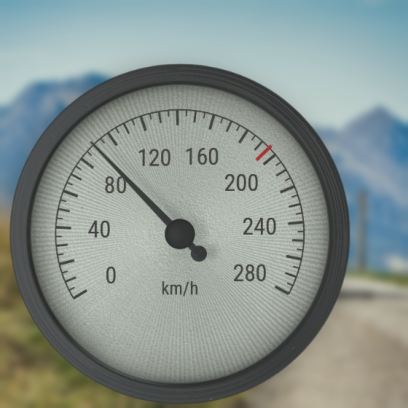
value=90 unit=km/h
